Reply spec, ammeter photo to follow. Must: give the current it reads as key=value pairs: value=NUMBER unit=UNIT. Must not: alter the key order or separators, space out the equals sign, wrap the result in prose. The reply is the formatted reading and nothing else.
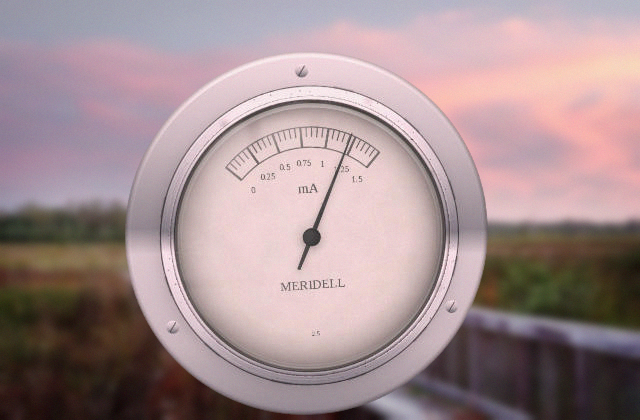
value=1.2 unit=mA
